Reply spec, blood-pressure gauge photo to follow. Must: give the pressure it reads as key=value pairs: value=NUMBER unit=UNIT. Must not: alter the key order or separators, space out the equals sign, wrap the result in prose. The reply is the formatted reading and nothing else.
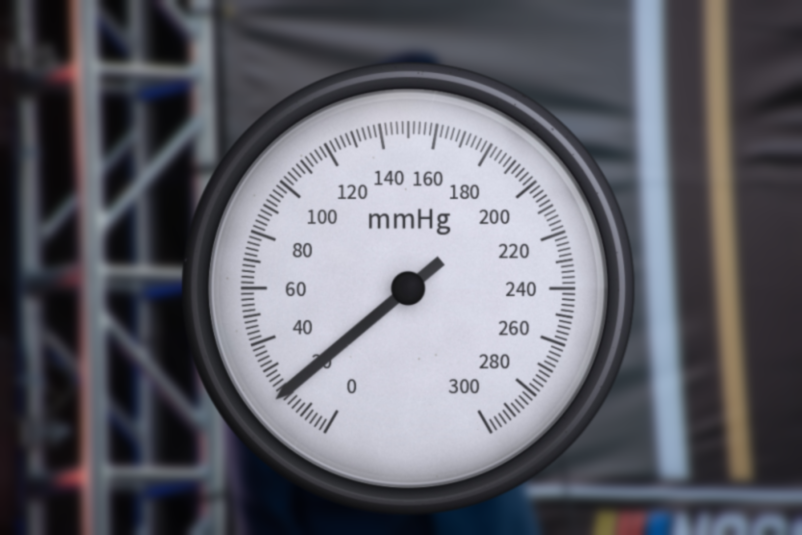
value=20 unit=mmHg
